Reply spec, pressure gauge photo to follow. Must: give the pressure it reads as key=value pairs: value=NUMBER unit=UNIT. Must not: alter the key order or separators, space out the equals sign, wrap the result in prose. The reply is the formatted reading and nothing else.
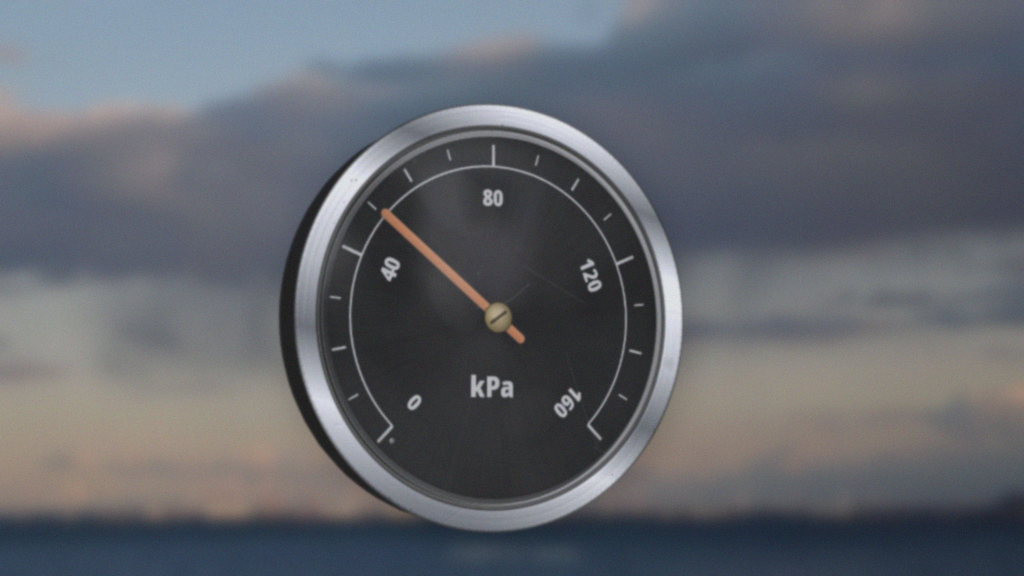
value=50 unit=kPa
